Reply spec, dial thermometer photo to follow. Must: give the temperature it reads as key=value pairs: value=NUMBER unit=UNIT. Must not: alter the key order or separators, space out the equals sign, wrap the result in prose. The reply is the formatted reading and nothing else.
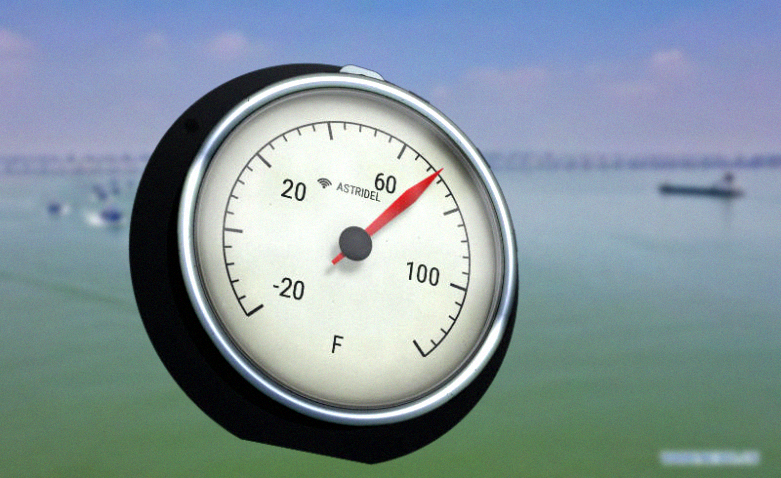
value=70 unit=°F
